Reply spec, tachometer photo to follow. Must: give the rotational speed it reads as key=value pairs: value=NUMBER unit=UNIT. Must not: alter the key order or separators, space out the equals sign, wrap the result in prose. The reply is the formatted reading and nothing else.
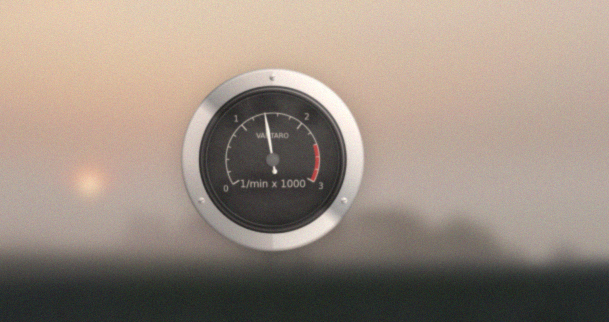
value=1400 unit=rpm
